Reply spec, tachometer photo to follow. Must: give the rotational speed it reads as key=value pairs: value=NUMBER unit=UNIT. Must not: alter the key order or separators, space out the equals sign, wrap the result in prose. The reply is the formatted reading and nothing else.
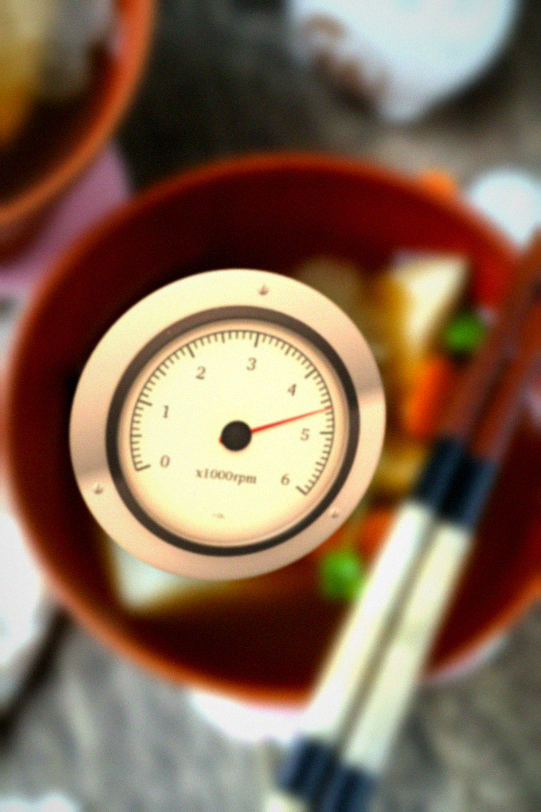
value=4600 unit=rpm
